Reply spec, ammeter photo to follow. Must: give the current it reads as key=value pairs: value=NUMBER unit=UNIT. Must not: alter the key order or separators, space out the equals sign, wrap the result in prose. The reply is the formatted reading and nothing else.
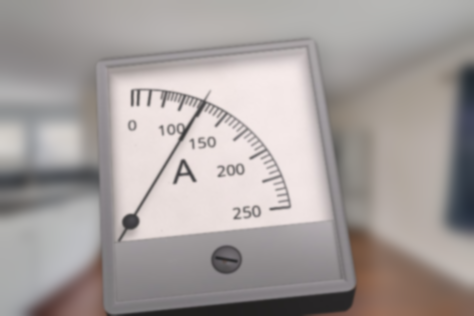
value=125 unit=A
